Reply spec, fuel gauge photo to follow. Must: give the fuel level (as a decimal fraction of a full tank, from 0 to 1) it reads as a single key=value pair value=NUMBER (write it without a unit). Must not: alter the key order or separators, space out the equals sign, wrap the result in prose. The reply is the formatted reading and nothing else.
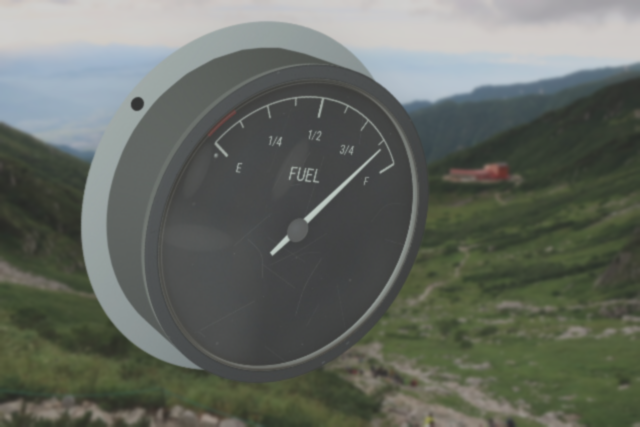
value=0.875
